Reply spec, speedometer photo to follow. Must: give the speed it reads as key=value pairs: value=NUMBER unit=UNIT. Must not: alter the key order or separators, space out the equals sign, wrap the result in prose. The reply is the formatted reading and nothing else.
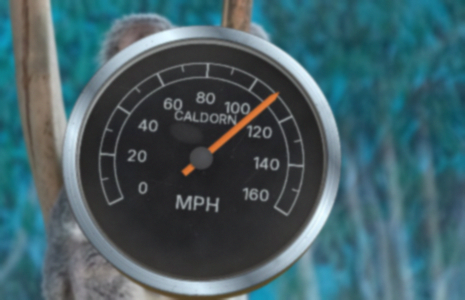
value=110 unit=mph
